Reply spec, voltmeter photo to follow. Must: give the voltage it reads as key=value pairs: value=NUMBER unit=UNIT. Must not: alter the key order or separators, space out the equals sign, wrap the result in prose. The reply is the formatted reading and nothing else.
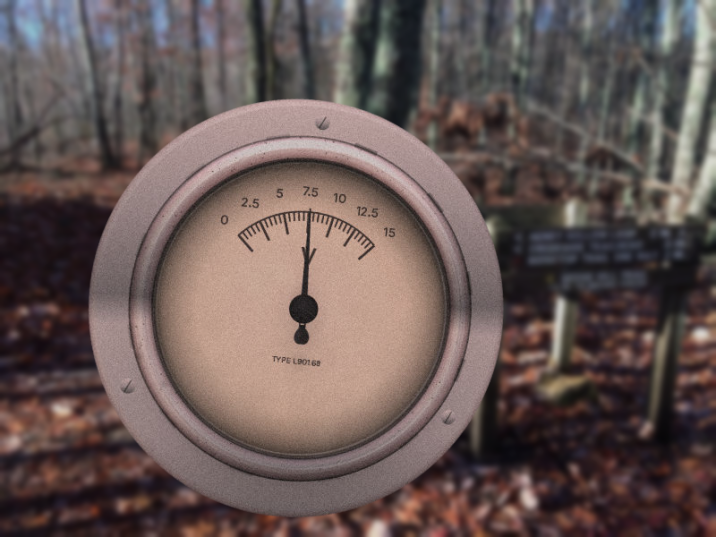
value=7.5 unit=V
